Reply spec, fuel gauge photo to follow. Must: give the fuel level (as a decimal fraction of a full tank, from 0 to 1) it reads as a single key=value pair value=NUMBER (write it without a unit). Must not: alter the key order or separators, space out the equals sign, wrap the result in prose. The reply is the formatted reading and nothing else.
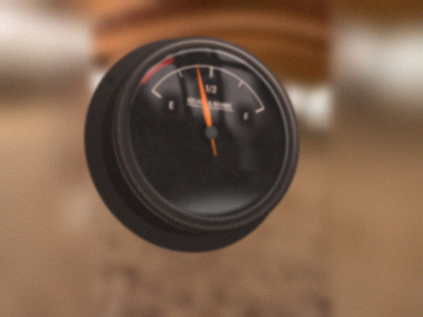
value=0.375
